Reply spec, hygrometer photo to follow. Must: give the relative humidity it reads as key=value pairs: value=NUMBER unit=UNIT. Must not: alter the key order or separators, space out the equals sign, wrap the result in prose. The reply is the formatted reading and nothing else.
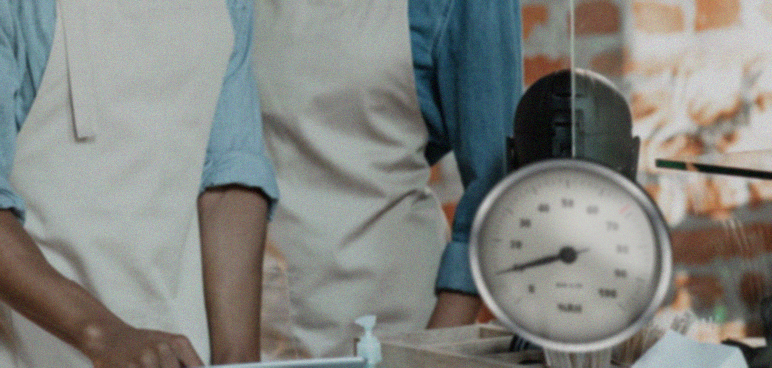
value=10 unit=%
